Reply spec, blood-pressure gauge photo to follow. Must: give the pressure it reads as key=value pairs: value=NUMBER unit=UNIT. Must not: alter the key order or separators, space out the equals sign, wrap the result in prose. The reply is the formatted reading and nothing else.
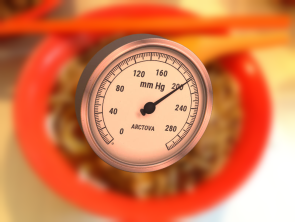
value=200 unit=mmHg
